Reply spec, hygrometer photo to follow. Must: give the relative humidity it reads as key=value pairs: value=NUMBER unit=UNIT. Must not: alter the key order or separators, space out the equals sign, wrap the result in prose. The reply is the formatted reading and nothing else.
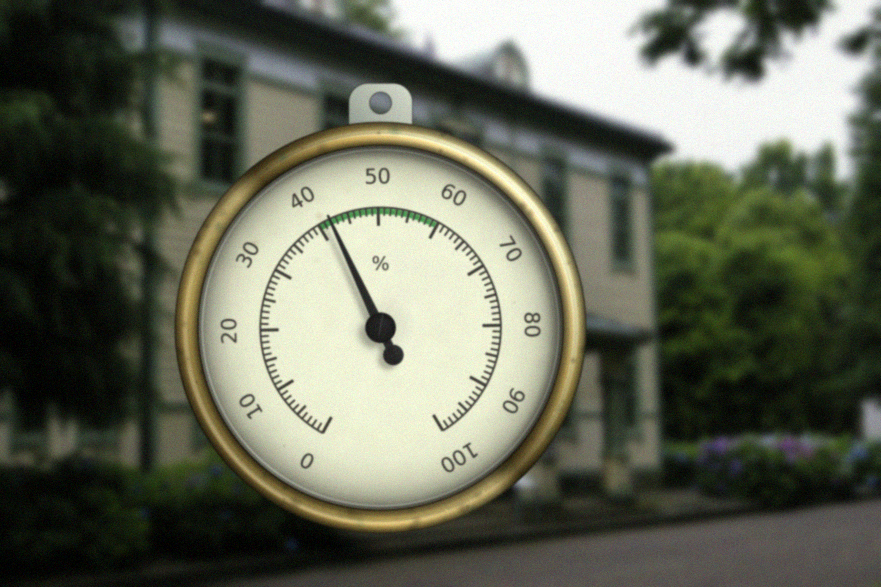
value=42 unit=%
